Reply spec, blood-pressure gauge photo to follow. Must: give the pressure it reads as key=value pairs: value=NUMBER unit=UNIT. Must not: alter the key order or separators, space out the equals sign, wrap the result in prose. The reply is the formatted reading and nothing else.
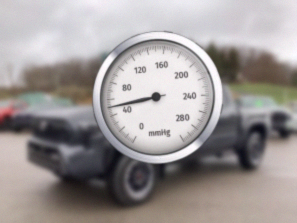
value=50 unit=mmHg
